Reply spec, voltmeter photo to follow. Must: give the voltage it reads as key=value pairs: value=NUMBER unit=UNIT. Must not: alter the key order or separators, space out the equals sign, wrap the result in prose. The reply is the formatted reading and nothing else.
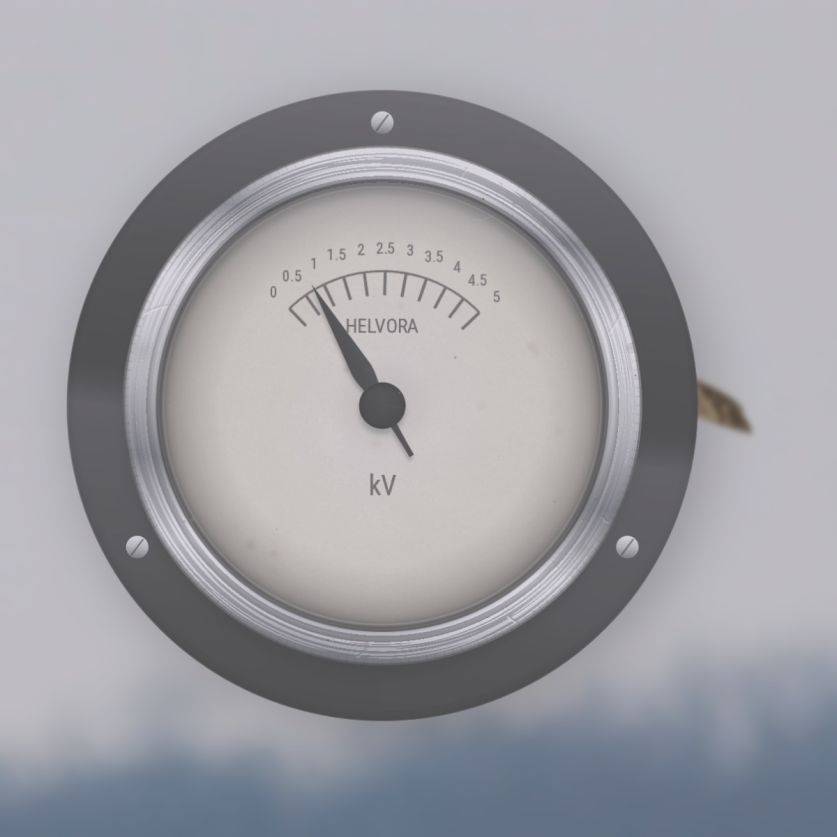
value=0.75 unit=kV
